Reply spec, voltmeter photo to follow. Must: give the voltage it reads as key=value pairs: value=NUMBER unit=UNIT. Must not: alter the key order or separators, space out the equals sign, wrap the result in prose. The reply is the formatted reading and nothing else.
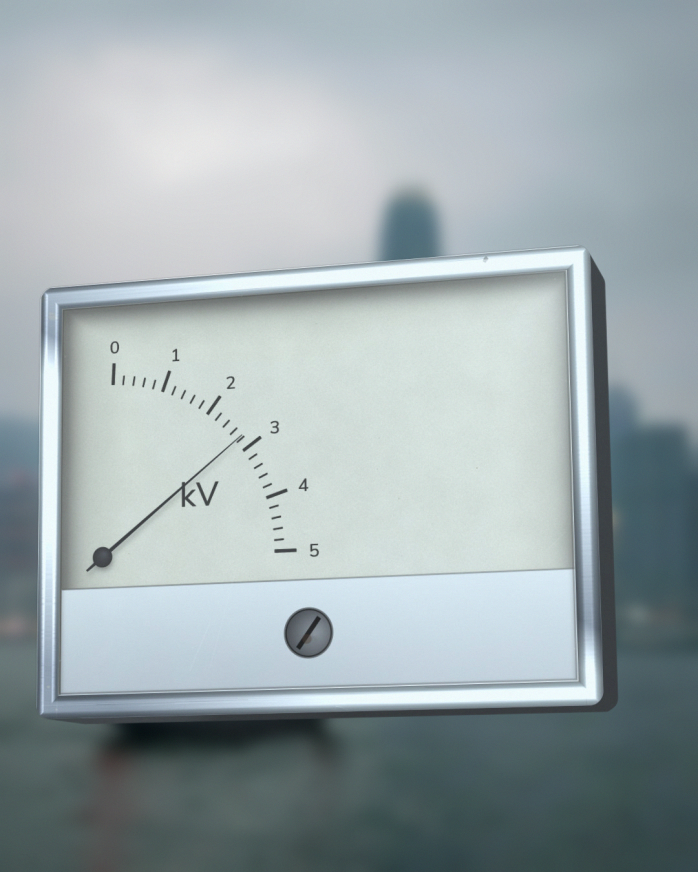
value=2.8 unit=kV
